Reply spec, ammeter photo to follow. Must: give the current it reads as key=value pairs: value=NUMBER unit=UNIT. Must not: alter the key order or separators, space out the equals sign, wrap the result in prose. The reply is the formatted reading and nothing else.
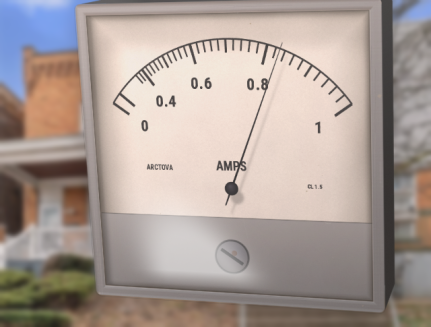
value=0.83 unit=A
